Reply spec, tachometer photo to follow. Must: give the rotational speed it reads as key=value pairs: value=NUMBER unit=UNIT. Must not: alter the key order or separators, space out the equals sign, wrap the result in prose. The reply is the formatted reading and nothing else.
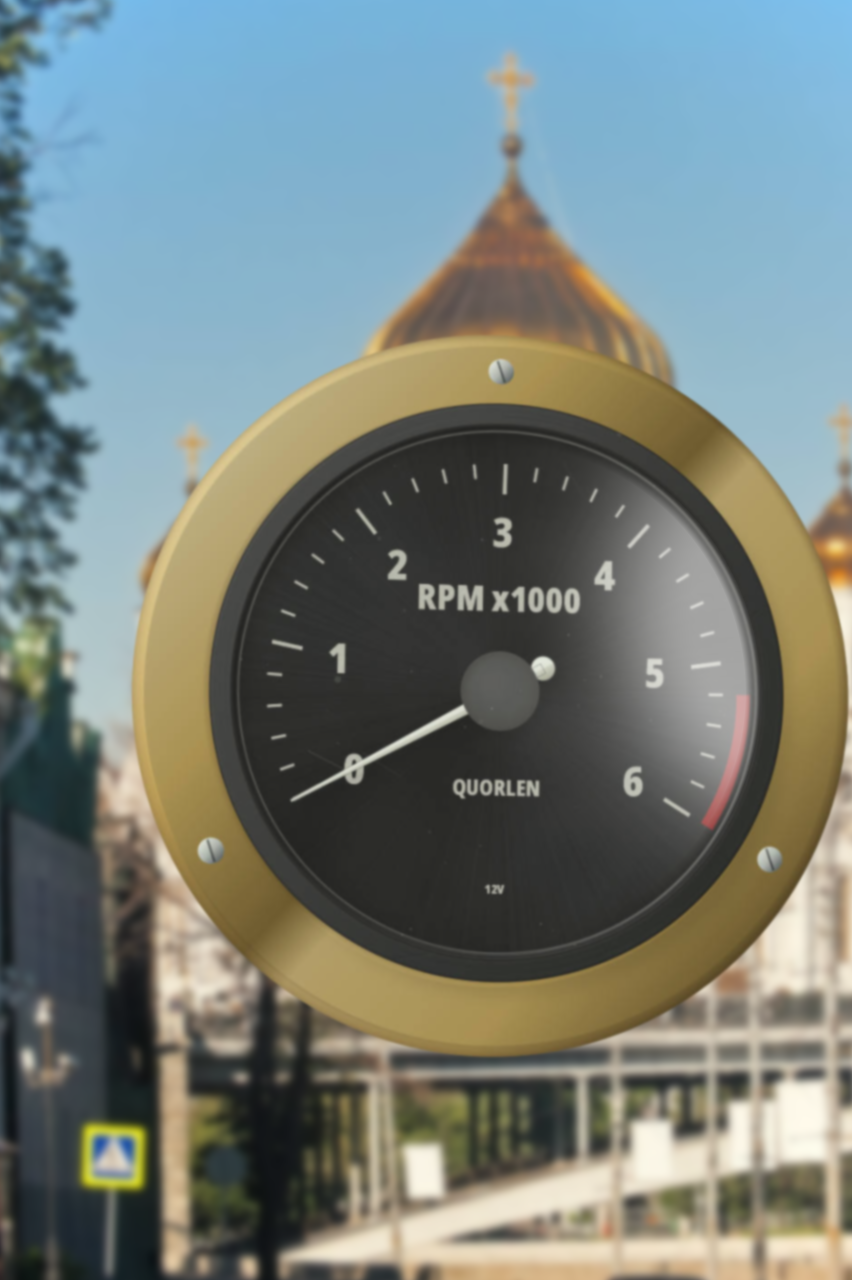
value=0 unit=rpm
